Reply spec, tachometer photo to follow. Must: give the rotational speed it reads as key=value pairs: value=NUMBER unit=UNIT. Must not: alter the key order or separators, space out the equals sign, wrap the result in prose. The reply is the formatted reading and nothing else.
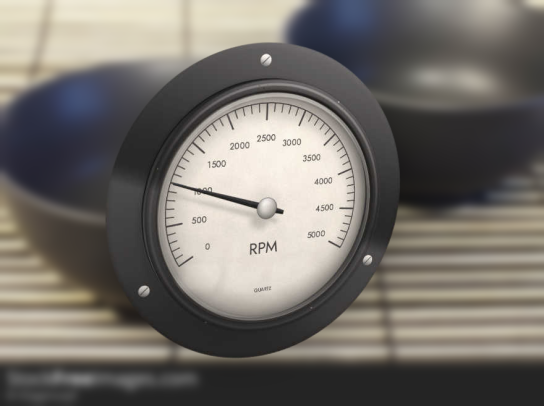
value=1000 unit=rpm
